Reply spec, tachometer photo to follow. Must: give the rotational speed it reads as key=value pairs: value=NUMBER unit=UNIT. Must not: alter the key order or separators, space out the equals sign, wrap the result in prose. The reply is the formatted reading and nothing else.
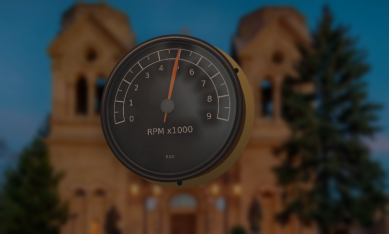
value=5000 unit=rpm
